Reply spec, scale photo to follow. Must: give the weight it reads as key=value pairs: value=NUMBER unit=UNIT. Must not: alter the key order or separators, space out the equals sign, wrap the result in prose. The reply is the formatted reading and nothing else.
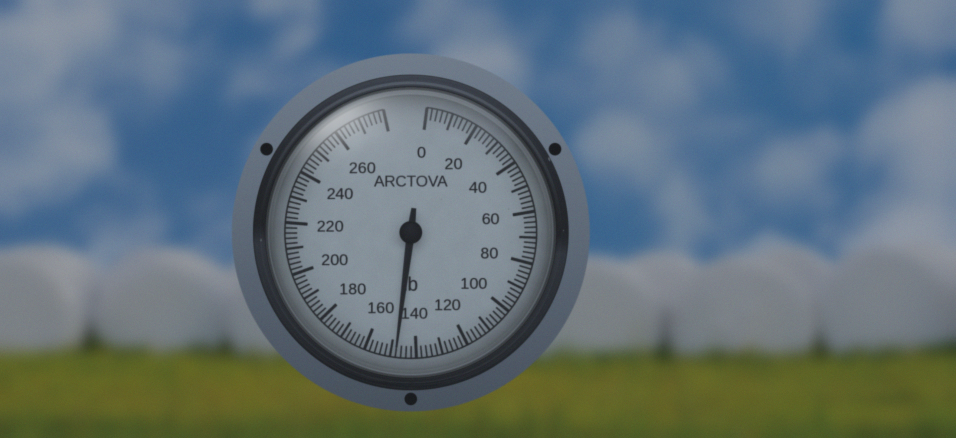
value=148 unit=lb
